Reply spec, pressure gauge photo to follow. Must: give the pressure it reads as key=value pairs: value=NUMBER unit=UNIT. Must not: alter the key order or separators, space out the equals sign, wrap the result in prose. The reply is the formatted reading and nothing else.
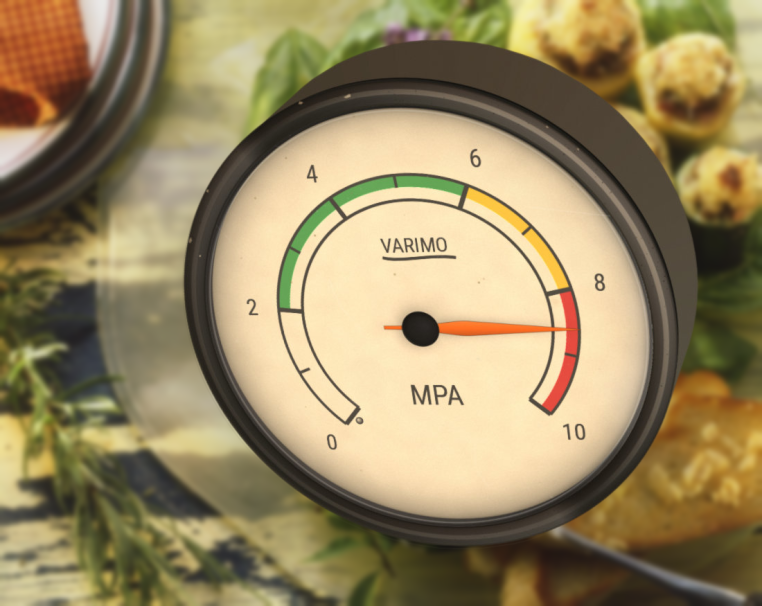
value=8.5 unit=MPa
